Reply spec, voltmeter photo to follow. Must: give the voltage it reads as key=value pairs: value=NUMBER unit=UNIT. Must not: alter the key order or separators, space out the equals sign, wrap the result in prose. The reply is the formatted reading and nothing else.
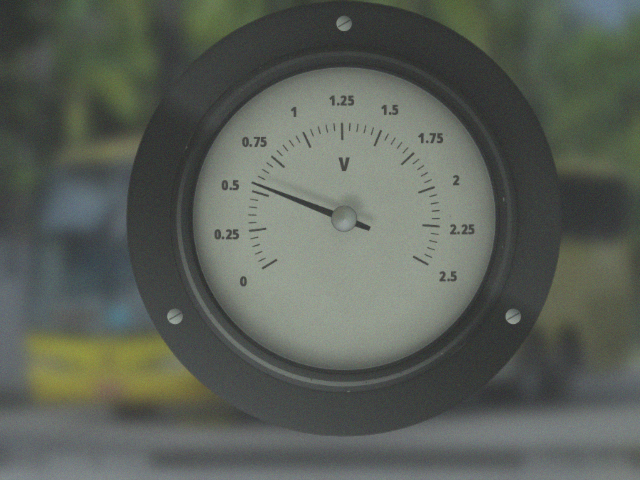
value=0.55 unit=V
